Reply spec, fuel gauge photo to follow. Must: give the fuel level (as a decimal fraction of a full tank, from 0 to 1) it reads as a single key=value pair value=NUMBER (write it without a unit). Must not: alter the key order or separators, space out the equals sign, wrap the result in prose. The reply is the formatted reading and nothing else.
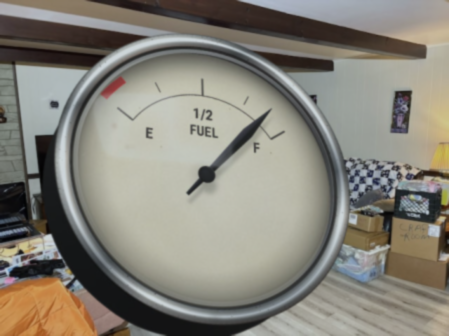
value=0.875
